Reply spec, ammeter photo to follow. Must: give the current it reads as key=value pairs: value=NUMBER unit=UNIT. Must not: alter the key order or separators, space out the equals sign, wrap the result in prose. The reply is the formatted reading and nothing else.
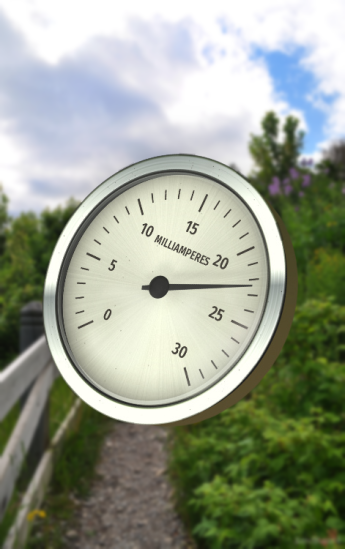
value=22.5 unit=mA
